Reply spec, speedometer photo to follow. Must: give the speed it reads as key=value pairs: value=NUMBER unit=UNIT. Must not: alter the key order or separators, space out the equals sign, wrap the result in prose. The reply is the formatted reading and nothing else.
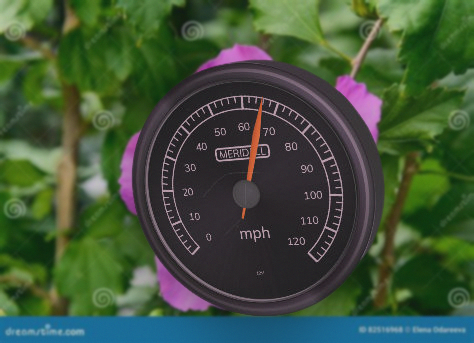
value=66 unit=mph
